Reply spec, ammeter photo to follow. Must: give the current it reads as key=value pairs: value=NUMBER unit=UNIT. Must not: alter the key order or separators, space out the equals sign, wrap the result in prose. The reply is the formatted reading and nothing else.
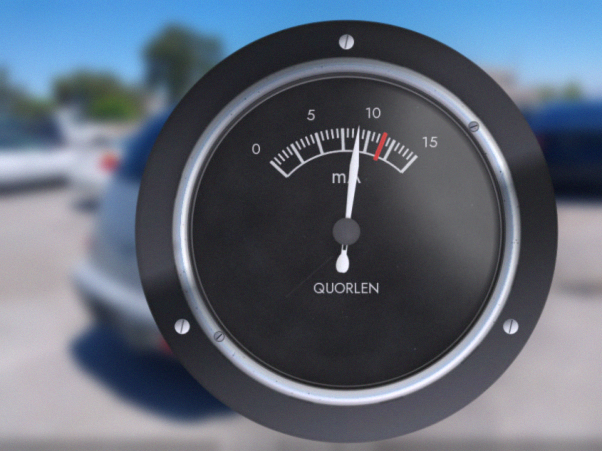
value=9 unit=mA
